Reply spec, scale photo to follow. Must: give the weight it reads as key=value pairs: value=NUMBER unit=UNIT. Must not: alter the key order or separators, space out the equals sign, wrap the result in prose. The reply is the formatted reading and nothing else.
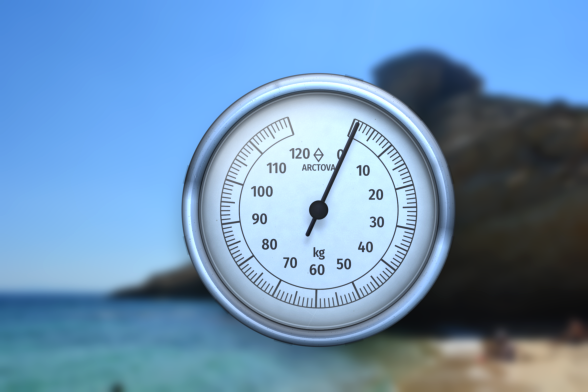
value=1 unit=kg
